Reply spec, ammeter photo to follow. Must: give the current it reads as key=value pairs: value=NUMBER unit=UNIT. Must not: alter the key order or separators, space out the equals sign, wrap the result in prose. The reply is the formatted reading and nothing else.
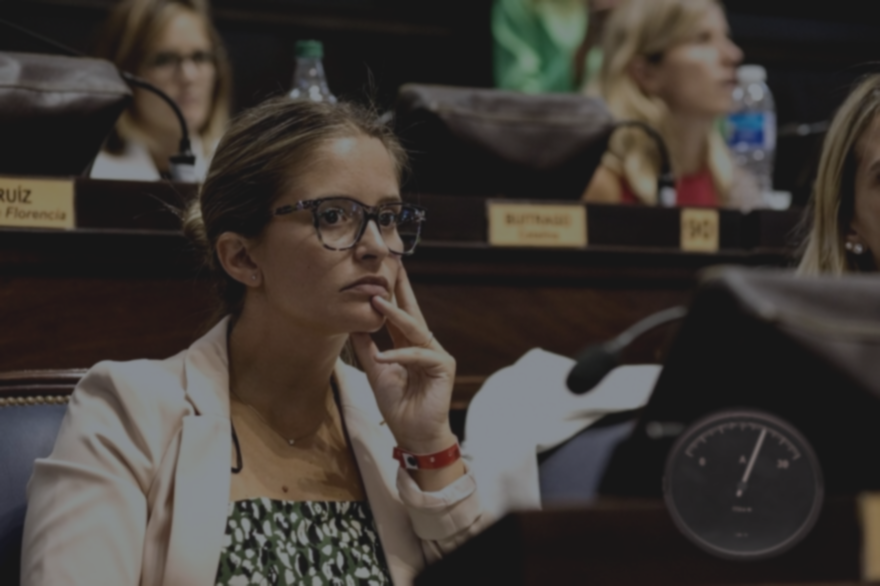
value=20 unit=A
